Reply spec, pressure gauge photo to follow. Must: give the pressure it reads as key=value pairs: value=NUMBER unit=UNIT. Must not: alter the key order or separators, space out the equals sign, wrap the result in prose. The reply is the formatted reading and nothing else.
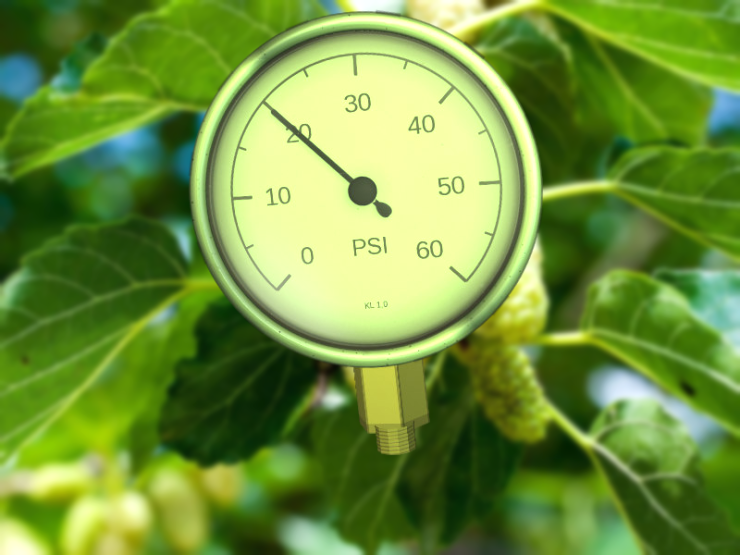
value=20 unit=psi
